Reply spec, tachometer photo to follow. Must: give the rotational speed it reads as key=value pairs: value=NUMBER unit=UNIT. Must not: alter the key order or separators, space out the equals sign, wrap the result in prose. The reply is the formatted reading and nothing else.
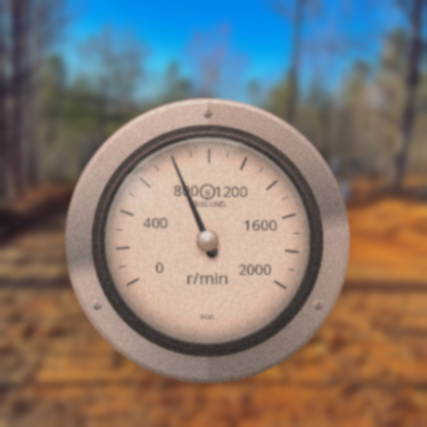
value=800 unit=rpm
